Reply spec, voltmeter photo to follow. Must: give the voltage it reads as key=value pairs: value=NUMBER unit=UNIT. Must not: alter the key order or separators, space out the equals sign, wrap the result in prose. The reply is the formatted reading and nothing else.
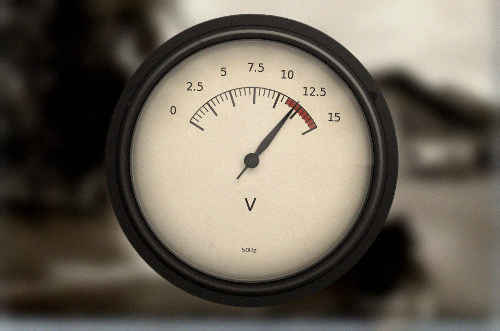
value=12 unit=V
